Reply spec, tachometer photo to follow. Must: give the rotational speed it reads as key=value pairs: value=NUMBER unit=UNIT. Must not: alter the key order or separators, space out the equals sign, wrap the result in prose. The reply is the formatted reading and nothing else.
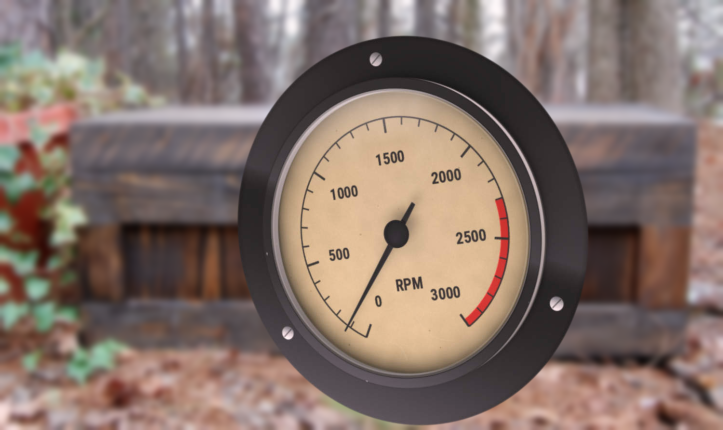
value=100 unit=rpm
